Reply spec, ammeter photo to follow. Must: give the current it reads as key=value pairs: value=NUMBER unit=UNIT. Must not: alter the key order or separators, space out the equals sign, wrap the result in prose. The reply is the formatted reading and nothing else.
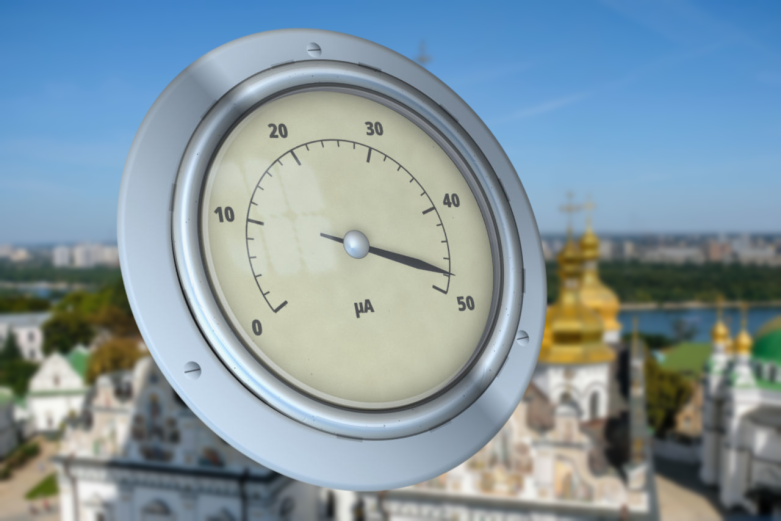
value=48 unit=µA
